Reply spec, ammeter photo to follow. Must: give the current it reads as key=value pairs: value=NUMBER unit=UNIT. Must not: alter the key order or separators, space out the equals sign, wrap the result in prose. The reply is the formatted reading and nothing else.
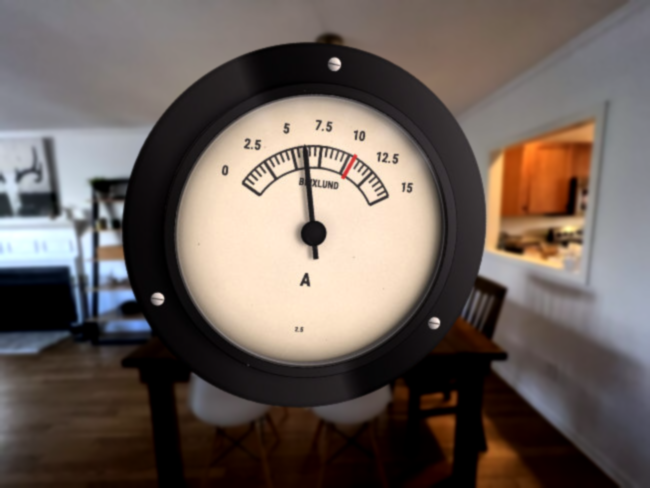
value=6 unit=A
